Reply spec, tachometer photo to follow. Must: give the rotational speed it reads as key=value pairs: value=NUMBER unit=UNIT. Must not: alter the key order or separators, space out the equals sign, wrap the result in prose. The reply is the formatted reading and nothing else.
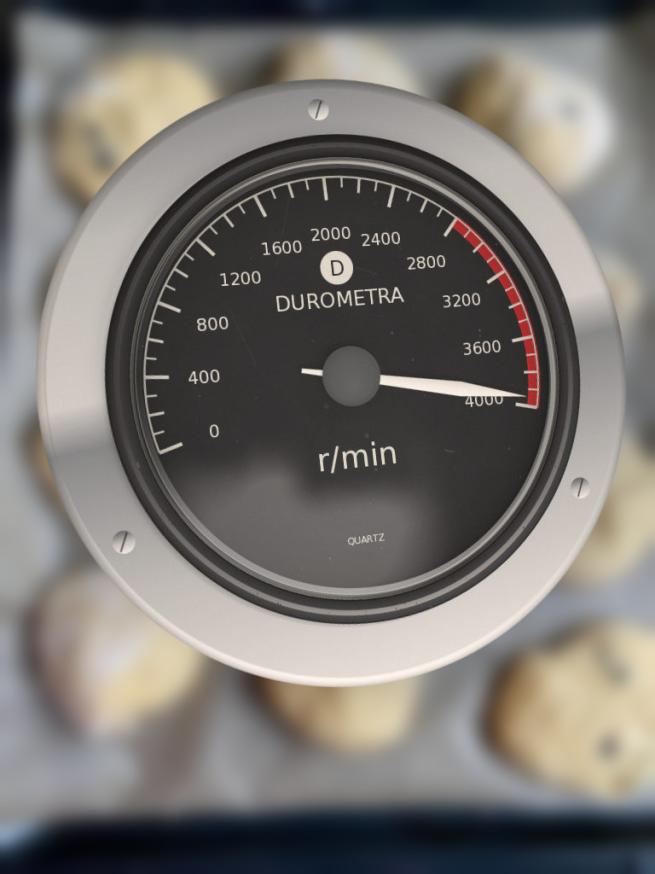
value=3950 unit=rpm
